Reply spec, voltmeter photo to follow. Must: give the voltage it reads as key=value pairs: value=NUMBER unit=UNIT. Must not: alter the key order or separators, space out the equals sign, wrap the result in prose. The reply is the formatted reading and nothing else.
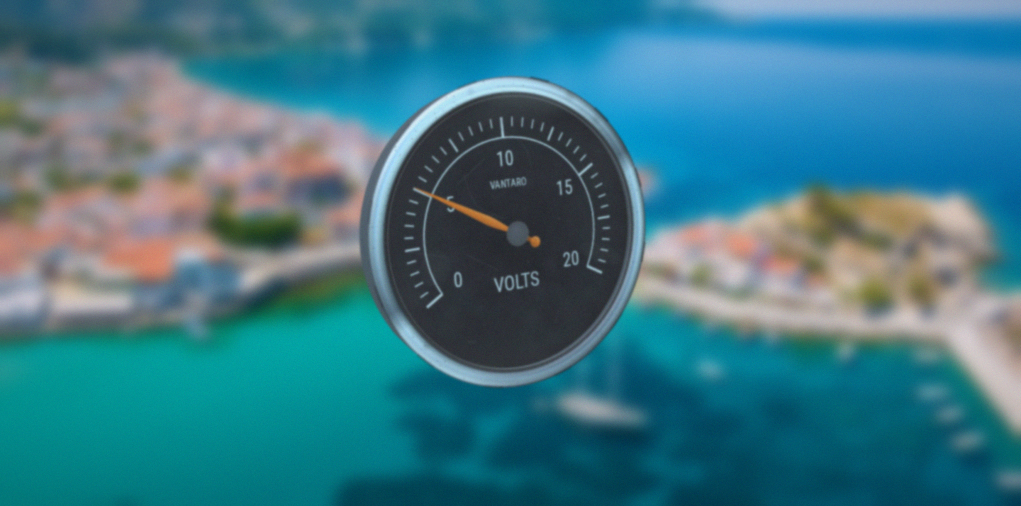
value=5 unit=V
